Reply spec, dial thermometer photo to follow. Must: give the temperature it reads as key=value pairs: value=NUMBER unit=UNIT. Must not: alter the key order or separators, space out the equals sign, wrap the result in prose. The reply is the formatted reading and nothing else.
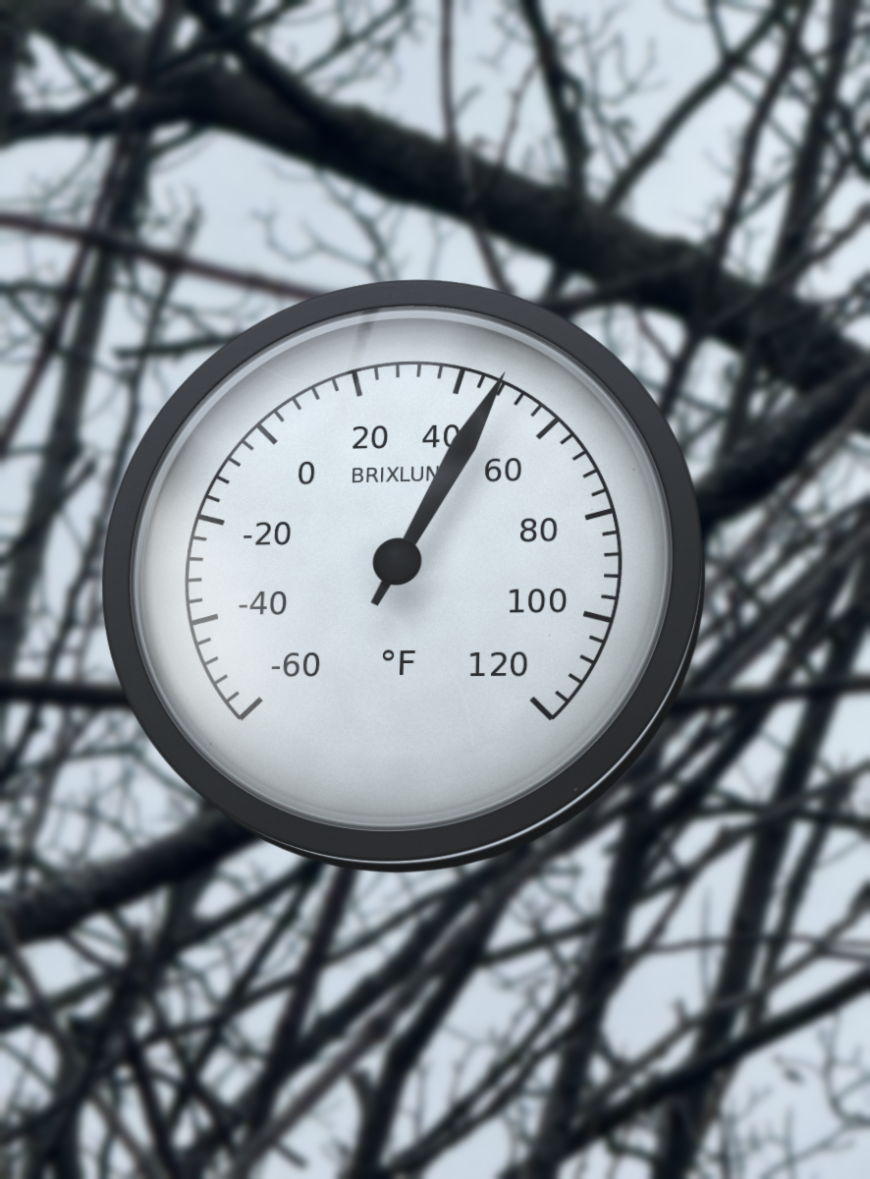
value=48 unit=°F
